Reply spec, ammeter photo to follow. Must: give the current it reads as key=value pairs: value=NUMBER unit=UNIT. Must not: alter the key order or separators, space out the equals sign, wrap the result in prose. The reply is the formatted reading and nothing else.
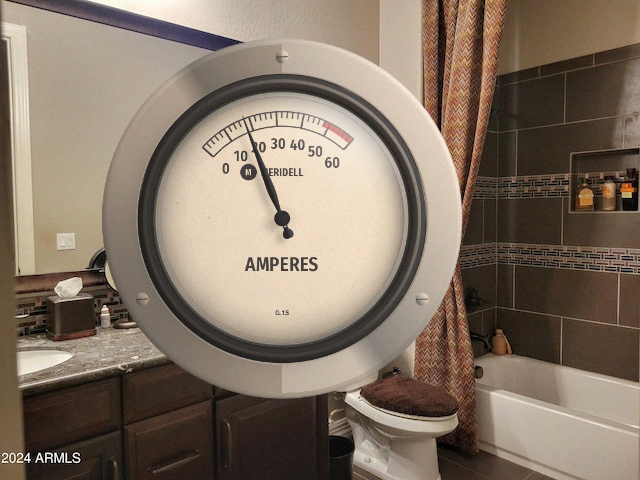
value=18 unit=A
